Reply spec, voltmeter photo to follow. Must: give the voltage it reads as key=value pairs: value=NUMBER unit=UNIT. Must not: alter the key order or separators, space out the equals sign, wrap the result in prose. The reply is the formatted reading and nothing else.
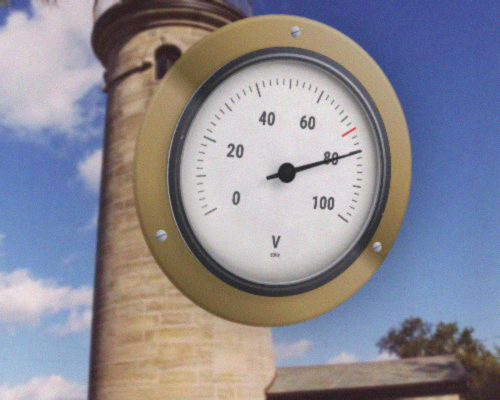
value=80 unit=V
